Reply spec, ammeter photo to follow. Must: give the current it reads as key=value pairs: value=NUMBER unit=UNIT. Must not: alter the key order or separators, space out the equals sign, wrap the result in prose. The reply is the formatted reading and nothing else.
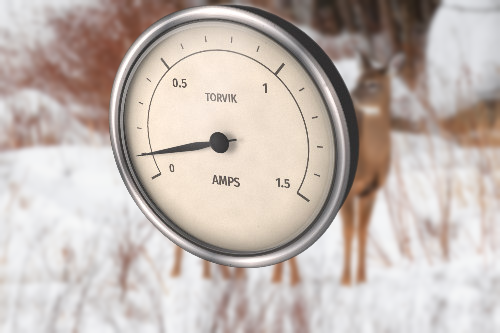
value=0.1 unit=A
